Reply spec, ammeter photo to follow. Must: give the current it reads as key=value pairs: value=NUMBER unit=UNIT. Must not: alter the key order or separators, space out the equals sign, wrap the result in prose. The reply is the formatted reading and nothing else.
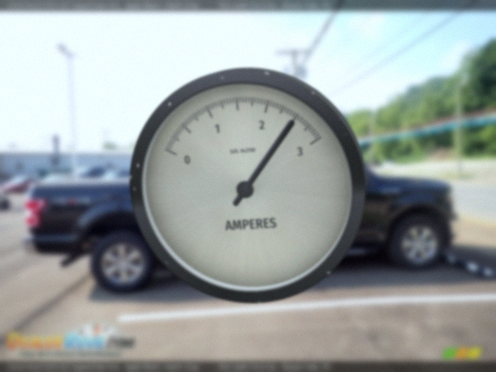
value=2.5 unit=A
